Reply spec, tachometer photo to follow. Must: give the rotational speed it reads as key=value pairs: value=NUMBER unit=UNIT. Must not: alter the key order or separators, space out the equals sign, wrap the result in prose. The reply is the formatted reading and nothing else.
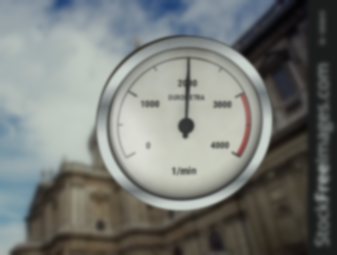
value=2000 unit=rpm
